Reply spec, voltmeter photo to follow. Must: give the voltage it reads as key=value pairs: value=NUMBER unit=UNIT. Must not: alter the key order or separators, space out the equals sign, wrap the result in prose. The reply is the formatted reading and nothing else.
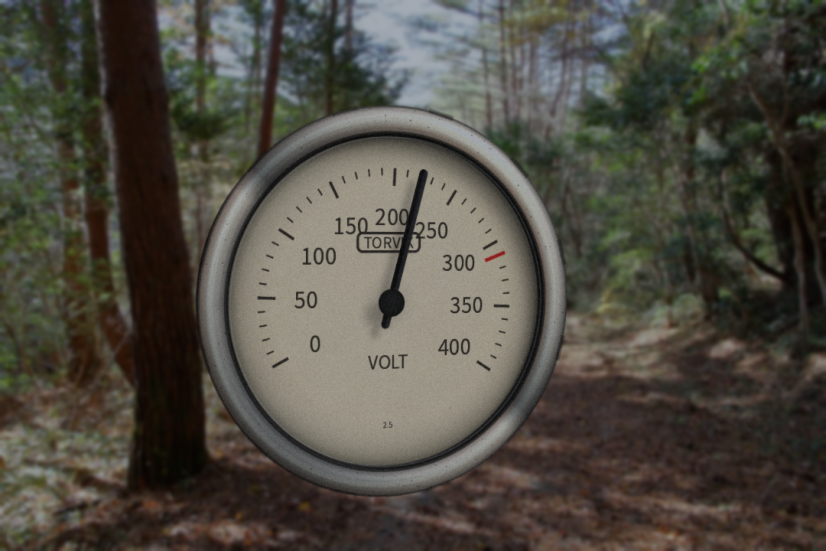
value=220 unit=V
